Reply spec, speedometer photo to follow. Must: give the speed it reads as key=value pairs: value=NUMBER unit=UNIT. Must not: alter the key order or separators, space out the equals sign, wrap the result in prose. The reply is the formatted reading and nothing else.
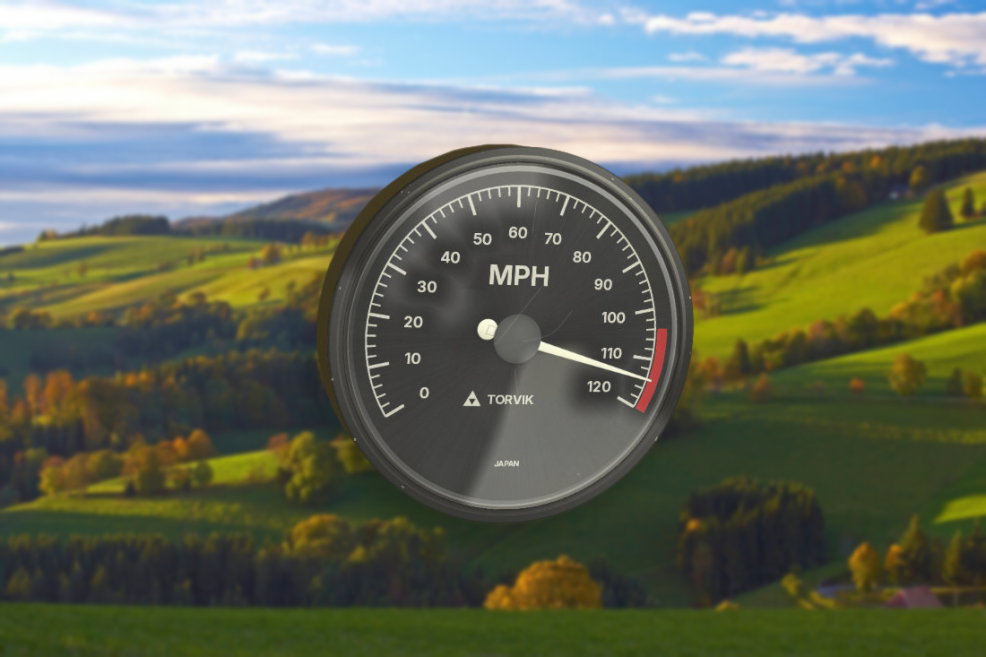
value=114 unit=mph
